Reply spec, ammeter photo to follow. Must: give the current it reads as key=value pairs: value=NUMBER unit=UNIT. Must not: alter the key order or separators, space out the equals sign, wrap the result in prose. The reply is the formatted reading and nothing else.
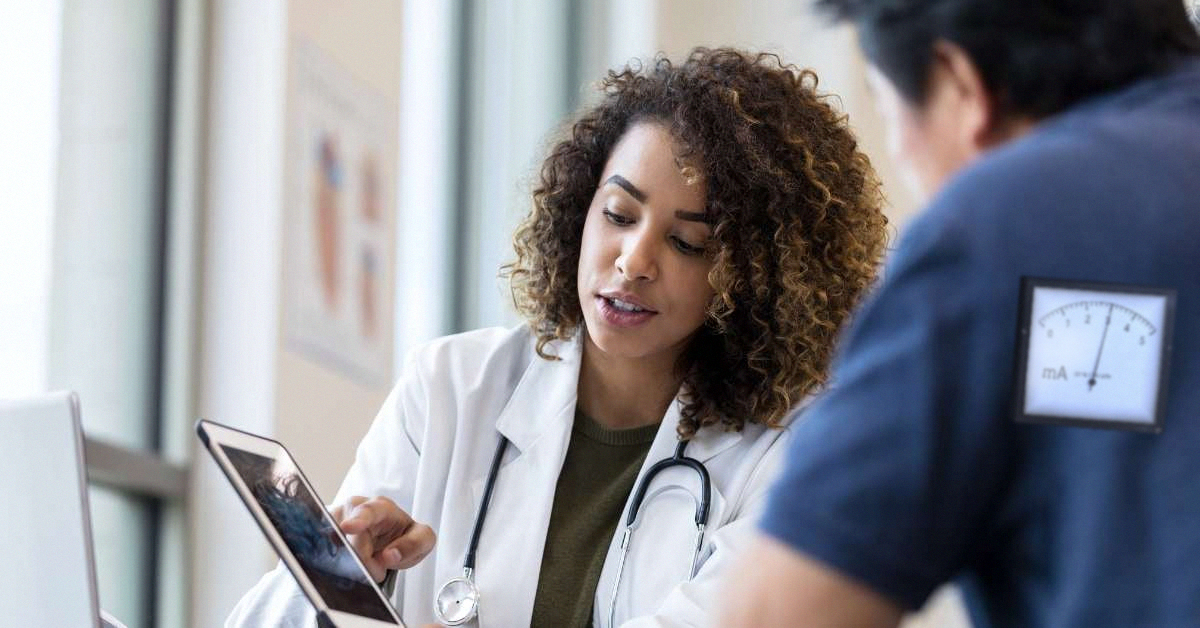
value=3 unit=mA
